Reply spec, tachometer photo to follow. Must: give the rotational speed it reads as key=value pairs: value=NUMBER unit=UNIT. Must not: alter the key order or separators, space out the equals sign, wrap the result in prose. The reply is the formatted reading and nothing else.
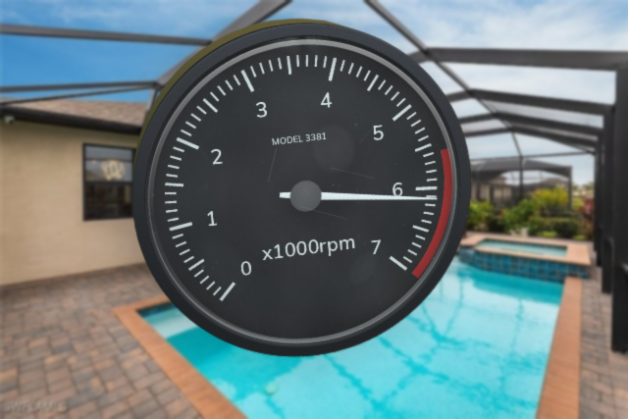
value=6100 unit=rpm
